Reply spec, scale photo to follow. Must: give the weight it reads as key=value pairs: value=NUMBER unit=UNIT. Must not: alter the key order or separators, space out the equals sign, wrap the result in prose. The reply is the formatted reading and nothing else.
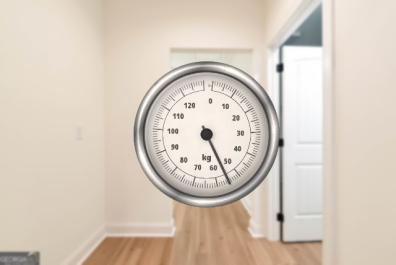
value=55 unit=kg
